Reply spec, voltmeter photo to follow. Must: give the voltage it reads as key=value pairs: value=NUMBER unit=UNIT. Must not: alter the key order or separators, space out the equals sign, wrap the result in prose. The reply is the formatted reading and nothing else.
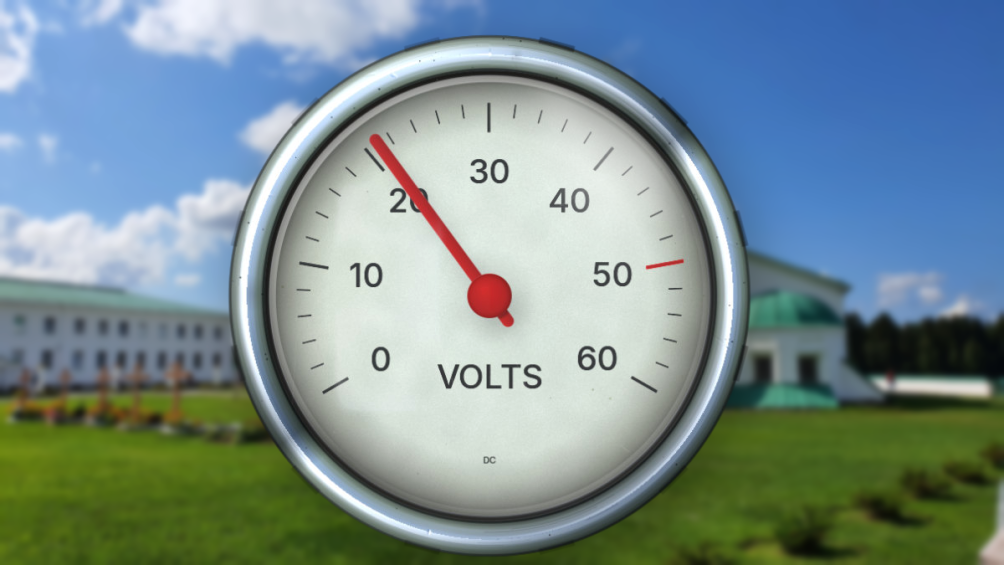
value=21 unit=V
